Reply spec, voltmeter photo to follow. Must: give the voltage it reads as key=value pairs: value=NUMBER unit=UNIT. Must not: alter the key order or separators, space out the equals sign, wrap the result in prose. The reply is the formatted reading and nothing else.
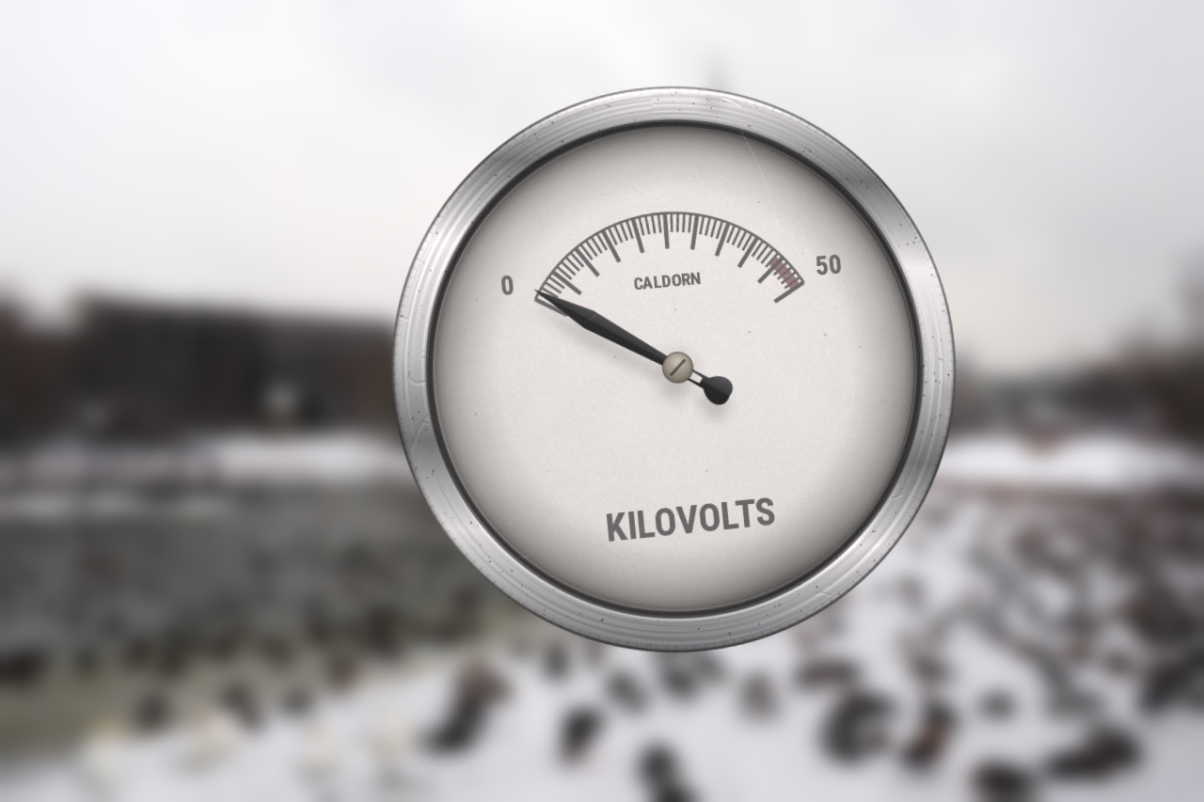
value=1 unit=kV
